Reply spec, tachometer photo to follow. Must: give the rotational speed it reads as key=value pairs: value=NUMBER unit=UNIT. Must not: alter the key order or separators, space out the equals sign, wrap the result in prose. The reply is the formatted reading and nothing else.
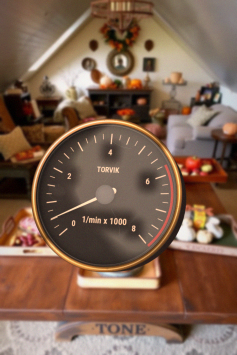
value=500 unit=rpm
